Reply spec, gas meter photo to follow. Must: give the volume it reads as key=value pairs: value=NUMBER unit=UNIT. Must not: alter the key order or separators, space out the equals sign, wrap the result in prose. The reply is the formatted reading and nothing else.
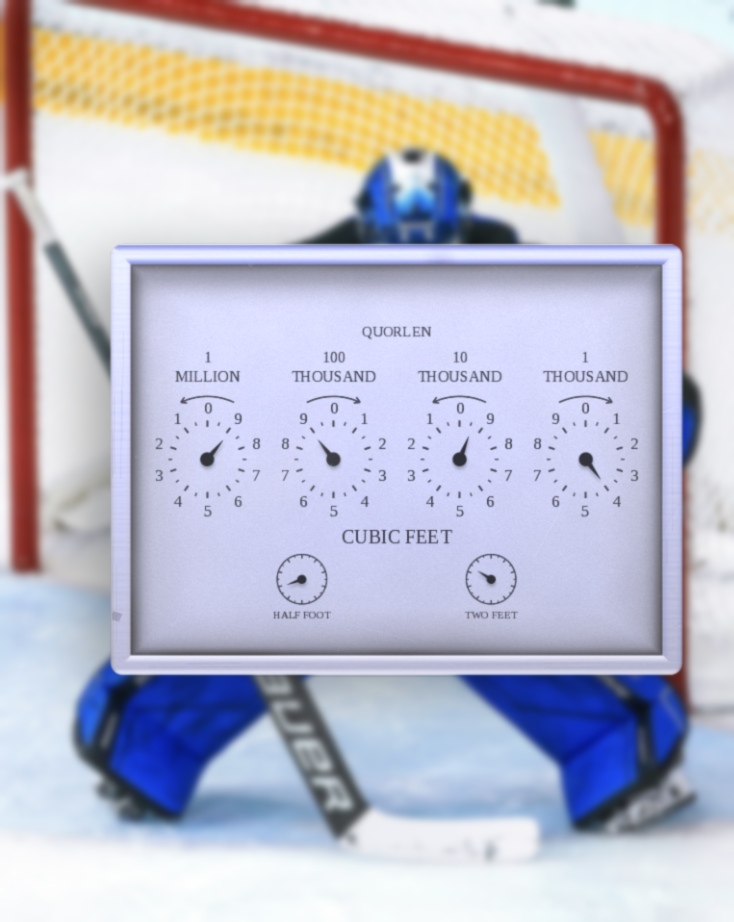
value=889400 unit=ft³
